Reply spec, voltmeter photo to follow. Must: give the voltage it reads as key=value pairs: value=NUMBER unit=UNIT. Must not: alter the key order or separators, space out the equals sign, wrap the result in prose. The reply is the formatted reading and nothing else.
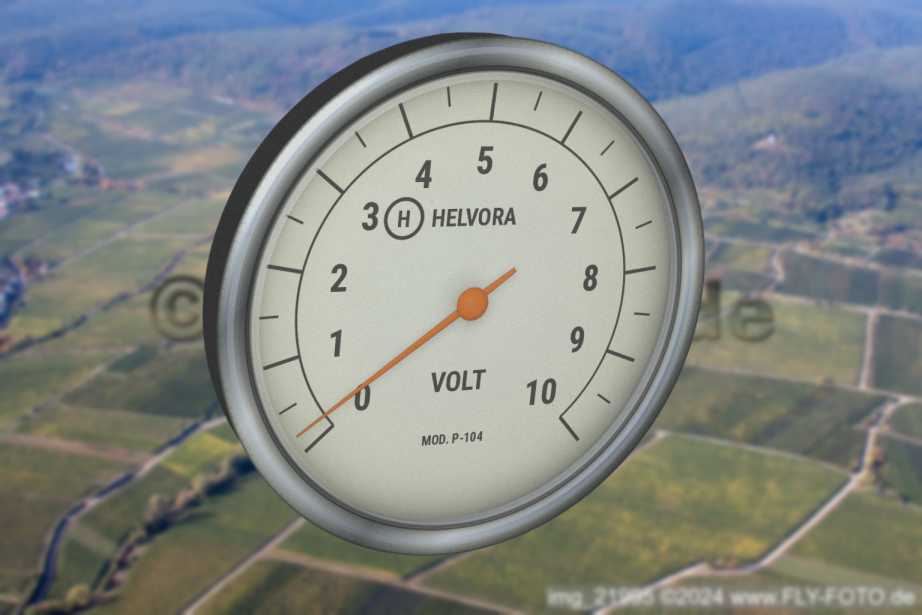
value=0.25 unit=V
